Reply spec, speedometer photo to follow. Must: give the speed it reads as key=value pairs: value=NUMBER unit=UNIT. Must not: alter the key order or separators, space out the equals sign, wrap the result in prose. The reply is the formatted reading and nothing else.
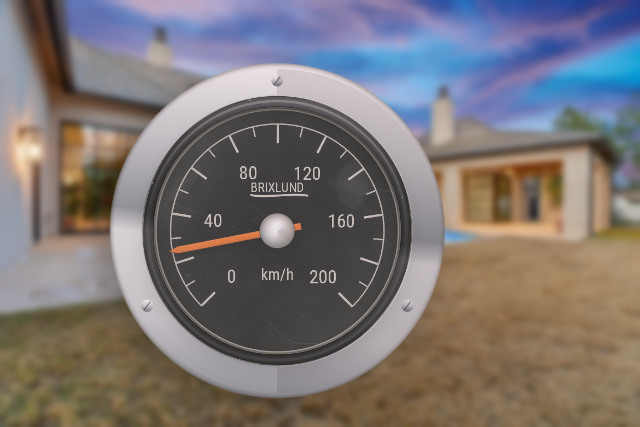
value=25 unit=km/h
